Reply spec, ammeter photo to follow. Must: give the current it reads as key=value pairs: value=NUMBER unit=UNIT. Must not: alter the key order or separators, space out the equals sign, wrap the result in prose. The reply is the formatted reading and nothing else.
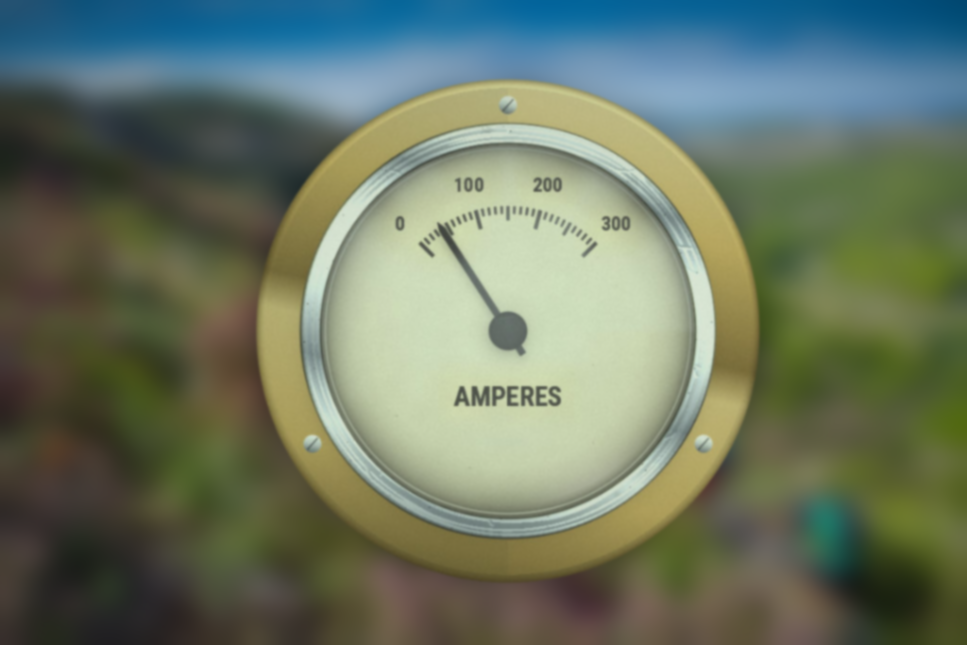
value=40 unit=A
